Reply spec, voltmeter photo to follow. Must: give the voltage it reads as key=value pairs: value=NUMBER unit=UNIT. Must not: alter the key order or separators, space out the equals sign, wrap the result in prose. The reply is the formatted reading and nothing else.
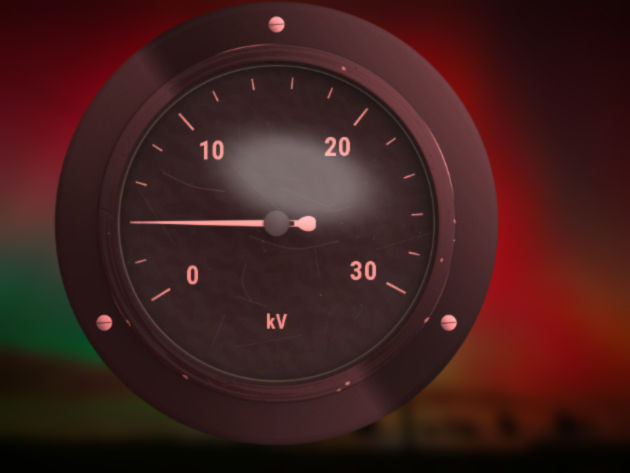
value=4 unit=kV
